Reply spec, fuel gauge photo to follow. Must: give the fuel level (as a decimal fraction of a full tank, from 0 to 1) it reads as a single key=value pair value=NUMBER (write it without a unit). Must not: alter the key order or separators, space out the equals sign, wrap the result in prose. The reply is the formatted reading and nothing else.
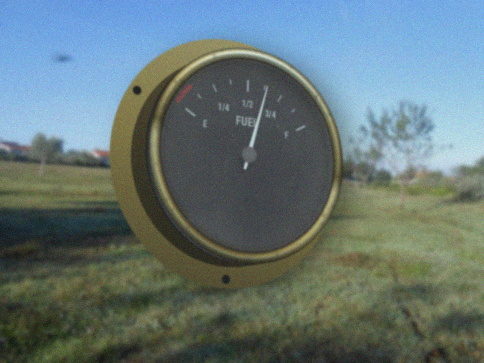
value=0.625
